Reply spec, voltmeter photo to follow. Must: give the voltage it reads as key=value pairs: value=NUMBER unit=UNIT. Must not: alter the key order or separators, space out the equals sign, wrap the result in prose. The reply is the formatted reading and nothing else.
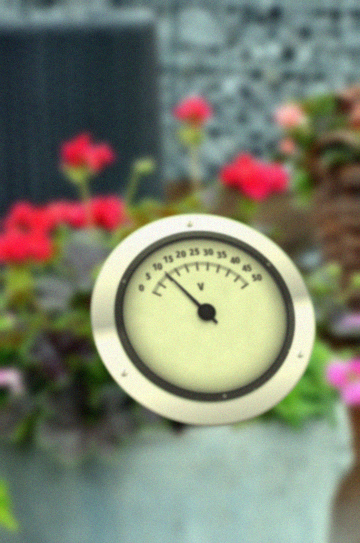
value=10 unit=V
